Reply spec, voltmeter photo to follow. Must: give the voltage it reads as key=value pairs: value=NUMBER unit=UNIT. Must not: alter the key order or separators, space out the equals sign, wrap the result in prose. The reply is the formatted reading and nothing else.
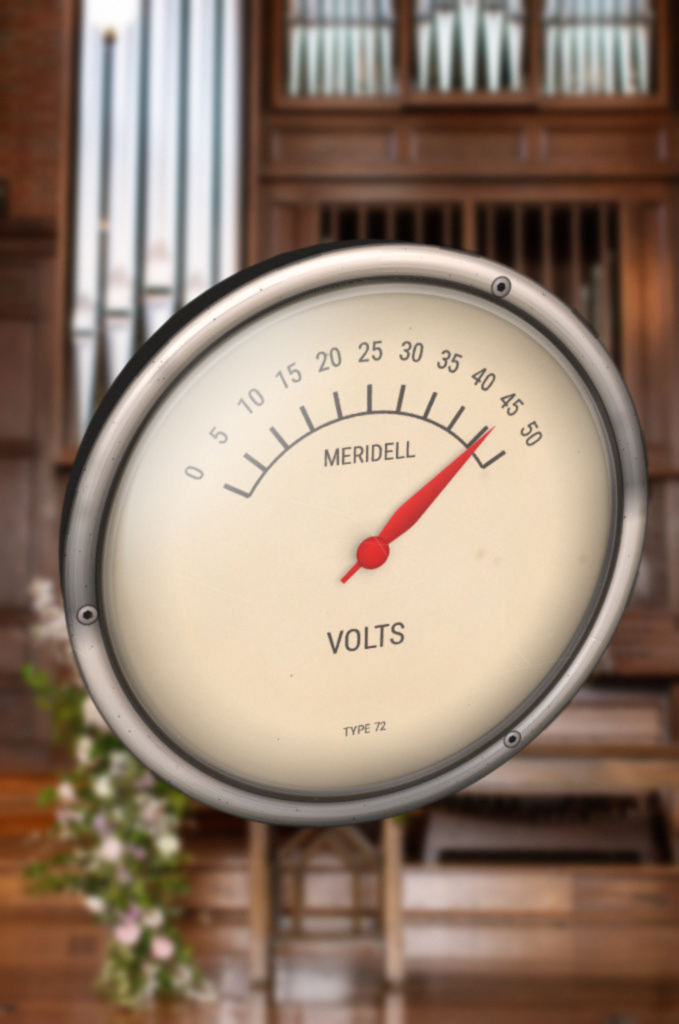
value=45 unit=V
